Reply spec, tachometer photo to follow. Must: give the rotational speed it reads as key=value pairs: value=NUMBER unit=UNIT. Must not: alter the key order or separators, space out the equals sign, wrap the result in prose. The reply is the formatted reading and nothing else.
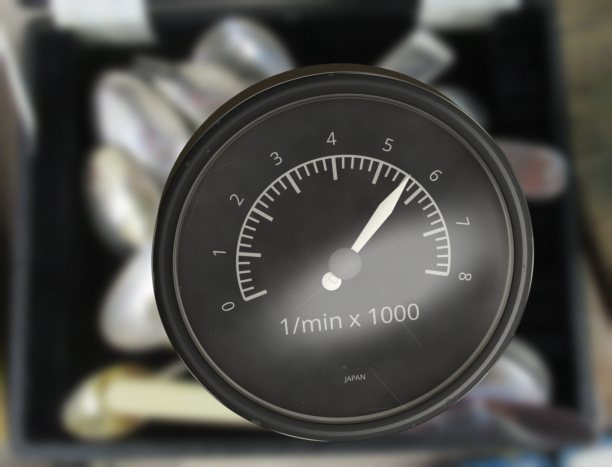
value=5600 unit=rpm
